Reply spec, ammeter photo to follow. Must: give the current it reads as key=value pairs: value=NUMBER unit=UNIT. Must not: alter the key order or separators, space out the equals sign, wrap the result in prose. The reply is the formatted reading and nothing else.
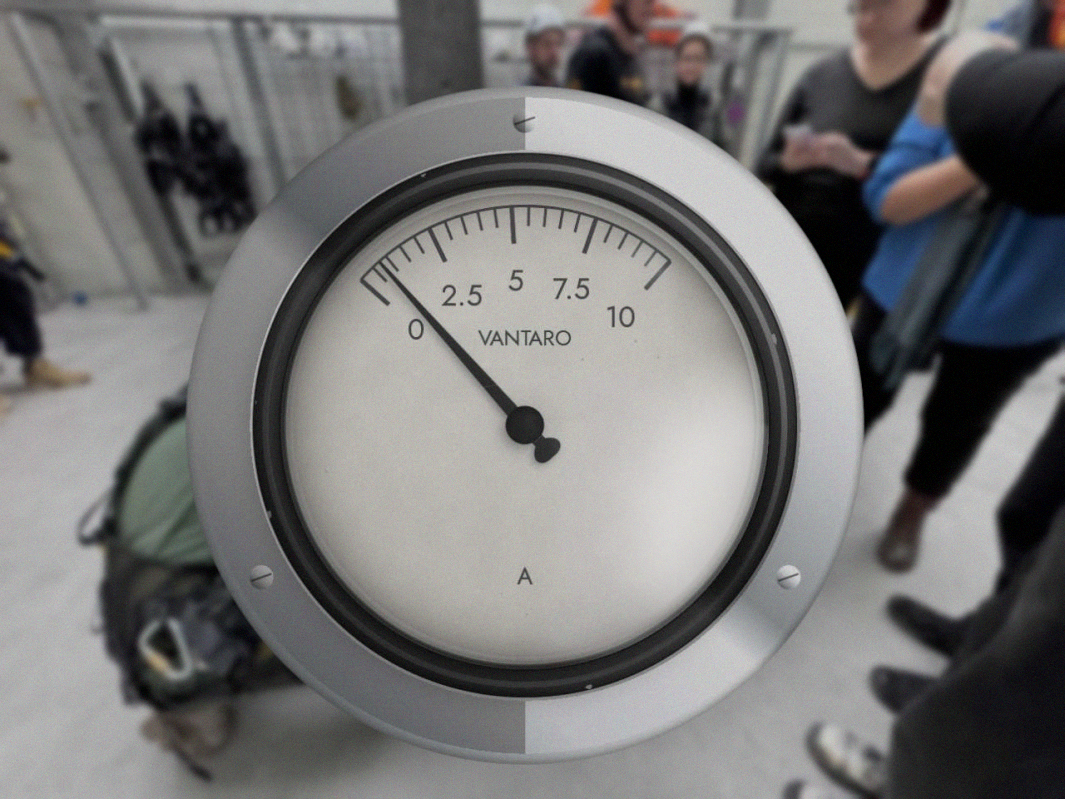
value=0.75 unit=A
